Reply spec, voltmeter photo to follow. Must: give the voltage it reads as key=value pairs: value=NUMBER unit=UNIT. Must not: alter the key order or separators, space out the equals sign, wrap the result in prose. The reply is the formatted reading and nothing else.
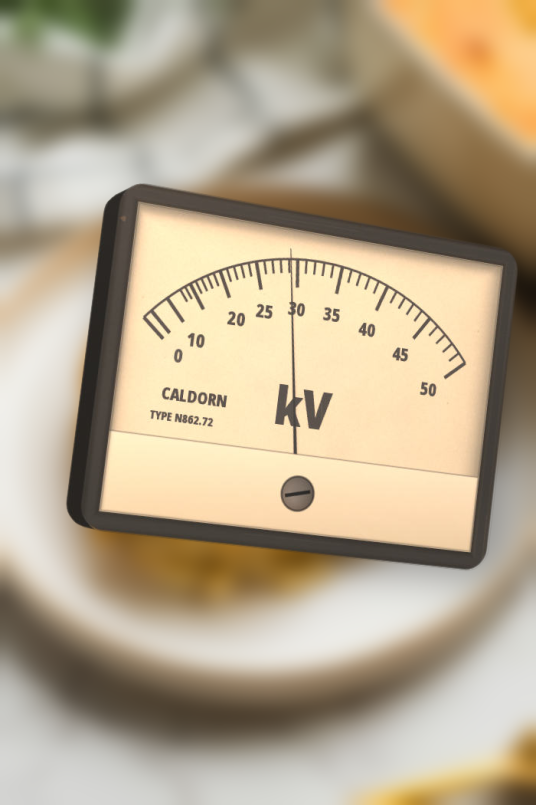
value=29 unit=kV
